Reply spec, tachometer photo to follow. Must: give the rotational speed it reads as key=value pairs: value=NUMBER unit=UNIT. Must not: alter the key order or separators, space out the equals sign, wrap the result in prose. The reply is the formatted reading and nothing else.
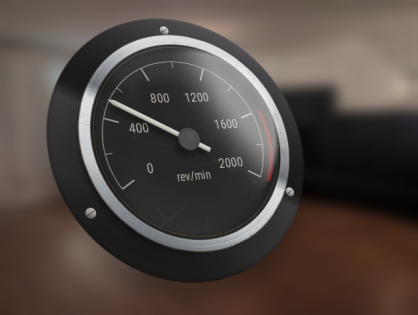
value=500 unit=rpm
